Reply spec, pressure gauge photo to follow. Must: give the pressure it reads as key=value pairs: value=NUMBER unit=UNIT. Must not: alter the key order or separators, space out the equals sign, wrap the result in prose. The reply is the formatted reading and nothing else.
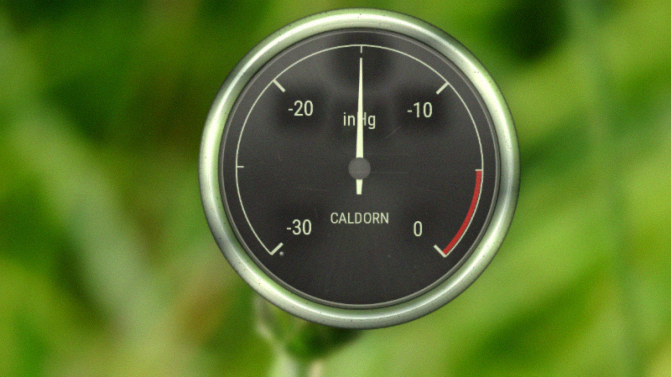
value=-15 unit=inHg
